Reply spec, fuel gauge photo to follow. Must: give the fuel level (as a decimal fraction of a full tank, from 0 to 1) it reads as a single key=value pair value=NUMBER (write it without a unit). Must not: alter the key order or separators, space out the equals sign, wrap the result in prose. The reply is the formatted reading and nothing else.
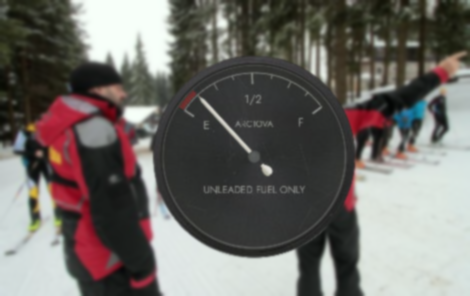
value=0.125
